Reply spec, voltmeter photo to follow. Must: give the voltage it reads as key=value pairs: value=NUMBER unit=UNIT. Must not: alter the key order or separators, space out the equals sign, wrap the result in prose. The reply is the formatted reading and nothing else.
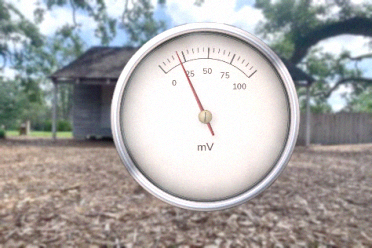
value=20 unit=mV
